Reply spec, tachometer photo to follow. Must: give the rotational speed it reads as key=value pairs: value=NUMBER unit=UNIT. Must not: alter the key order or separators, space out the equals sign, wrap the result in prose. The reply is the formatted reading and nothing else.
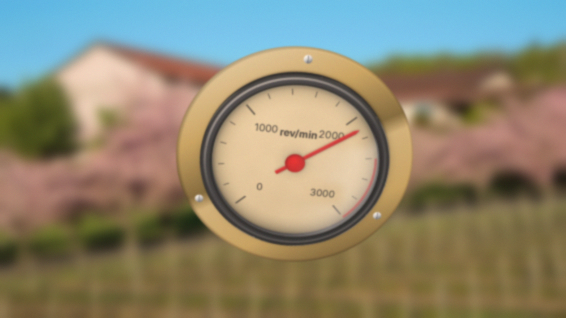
value=2100 unit=rpm
